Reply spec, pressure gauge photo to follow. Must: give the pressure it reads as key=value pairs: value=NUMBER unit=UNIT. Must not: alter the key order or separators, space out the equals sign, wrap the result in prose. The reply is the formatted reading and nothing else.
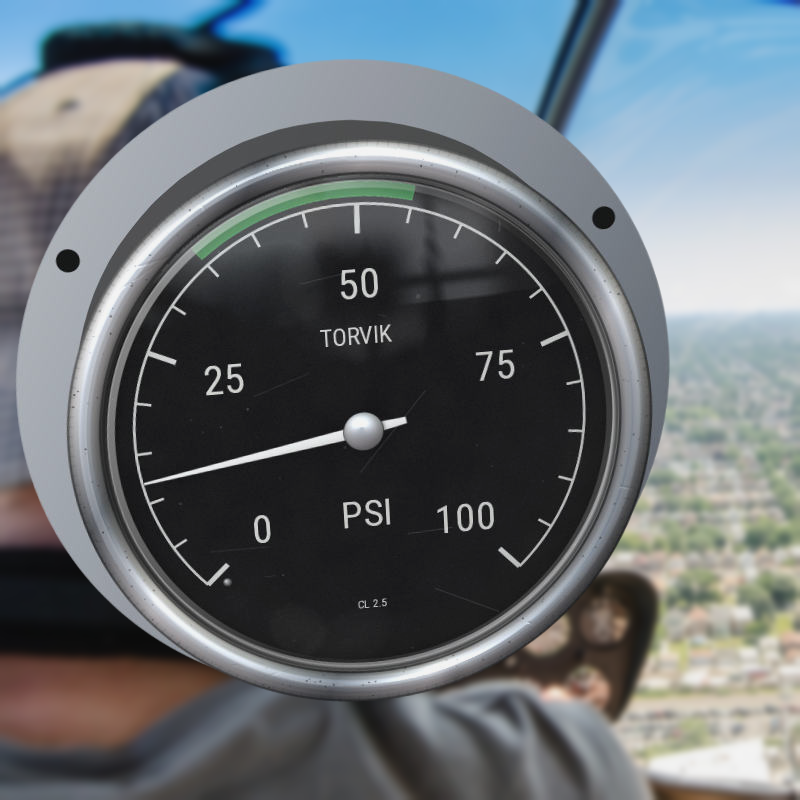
value=12.5 unit=psi
